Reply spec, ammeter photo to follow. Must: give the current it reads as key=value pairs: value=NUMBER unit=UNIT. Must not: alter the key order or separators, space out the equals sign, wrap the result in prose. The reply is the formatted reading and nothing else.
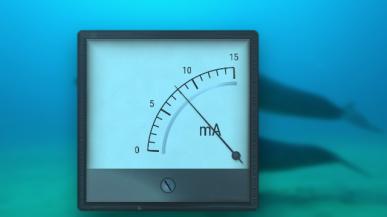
value=8 unit=mA
